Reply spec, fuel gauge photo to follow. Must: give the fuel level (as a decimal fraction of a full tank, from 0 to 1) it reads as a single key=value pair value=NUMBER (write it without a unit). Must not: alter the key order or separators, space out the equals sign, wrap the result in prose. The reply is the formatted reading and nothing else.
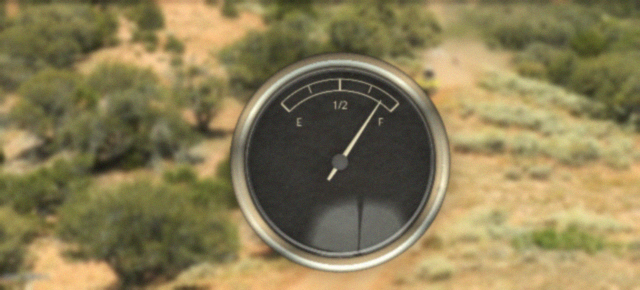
value=0.875
